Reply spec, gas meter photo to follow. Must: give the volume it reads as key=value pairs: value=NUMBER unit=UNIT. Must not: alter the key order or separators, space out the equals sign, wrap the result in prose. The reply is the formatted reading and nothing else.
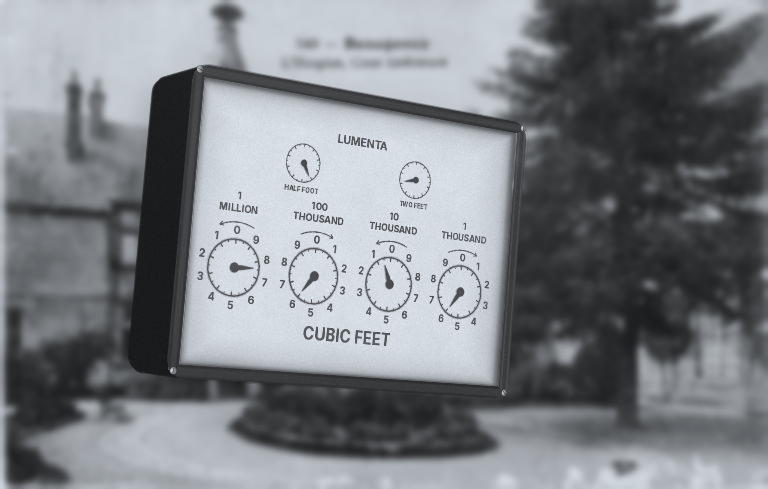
value=760600 unit=ft³
